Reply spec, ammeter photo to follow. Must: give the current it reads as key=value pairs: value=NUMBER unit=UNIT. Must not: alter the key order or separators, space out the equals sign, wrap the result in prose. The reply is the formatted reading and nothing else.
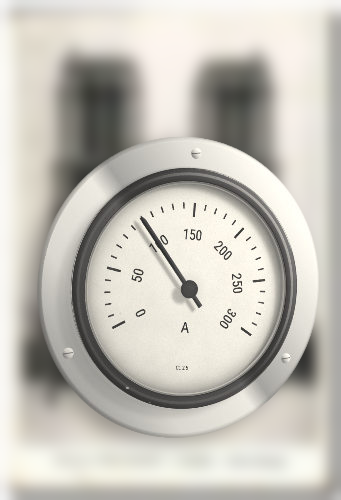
value=100 unit=A
